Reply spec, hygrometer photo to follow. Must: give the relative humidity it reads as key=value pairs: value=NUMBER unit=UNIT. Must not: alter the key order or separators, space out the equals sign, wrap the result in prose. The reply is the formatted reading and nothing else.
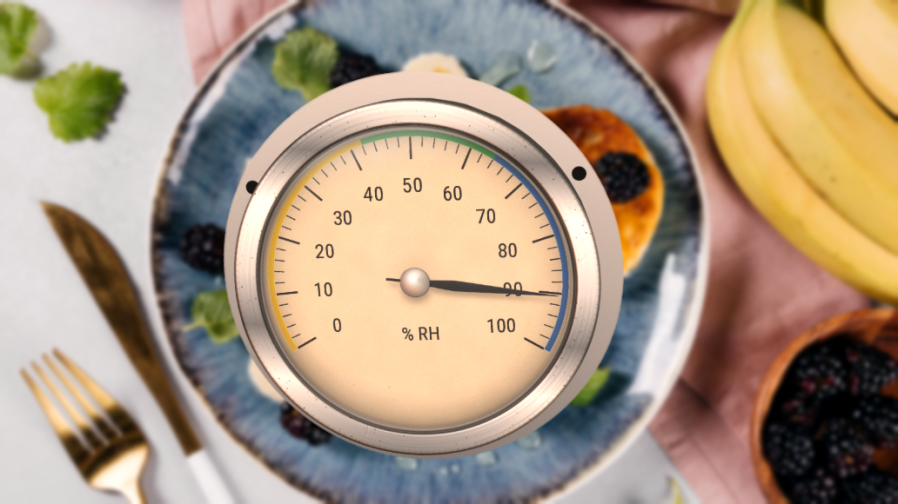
value=90 unit=%
